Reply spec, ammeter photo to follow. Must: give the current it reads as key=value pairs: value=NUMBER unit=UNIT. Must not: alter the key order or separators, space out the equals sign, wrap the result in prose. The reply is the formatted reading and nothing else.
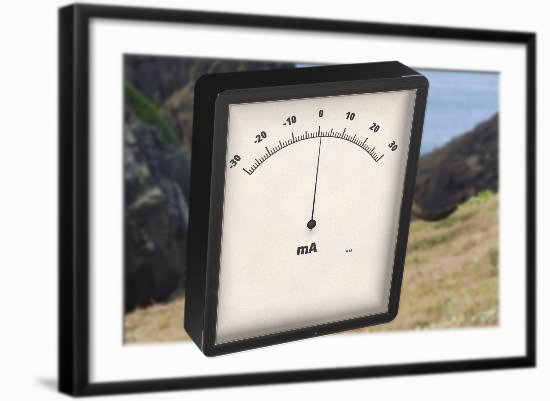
value=0 unit=mA
